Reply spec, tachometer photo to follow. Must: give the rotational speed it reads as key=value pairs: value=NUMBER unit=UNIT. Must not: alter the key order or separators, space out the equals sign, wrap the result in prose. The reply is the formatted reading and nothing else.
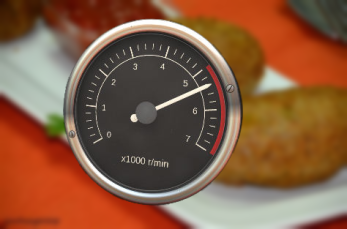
value=5400 unit=rpm
